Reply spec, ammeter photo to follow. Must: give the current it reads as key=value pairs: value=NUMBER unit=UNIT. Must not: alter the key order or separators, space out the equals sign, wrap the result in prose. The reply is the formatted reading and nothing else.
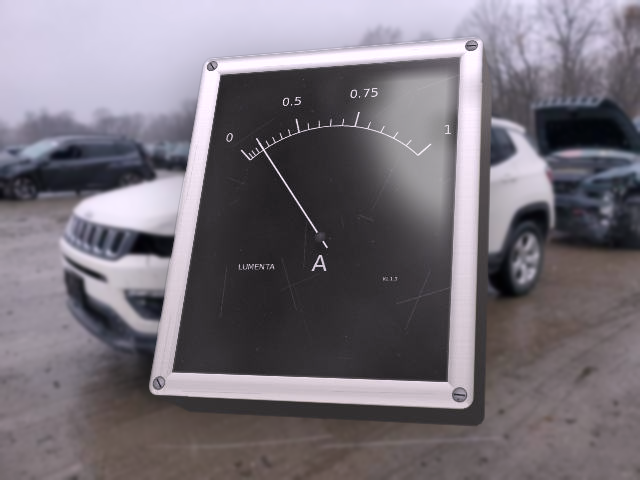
value=0.25 unit=A
